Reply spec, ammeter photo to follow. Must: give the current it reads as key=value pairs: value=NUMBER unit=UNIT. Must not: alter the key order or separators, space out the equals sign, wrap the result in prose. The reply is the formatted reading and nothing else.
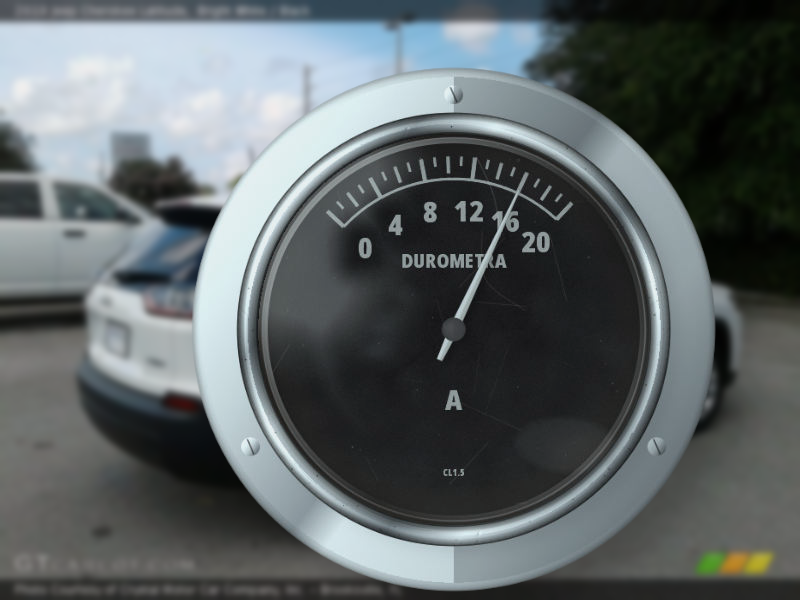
value=16 unit=A
